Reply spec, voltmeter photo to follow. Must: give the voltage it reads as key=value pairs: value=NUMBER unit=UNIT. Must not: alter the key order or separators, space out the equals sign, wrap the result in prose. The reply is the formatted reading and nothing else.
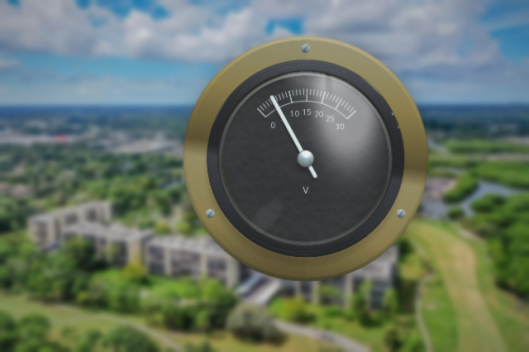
value=5 unit=V
